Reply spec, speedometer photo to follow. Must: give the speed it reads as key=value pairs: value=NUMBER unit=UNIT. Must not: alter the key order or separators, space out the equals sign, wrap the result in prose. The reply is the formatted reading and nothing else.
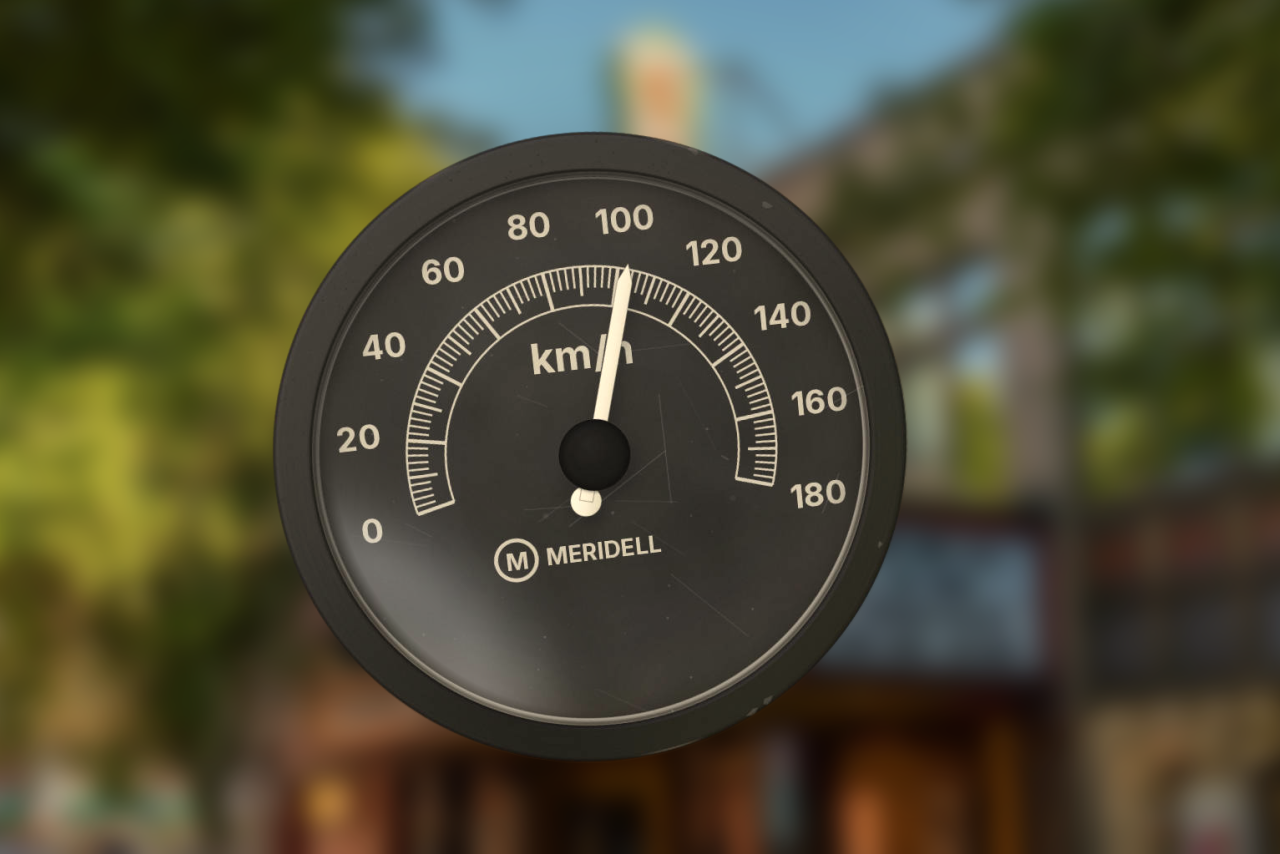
value=102 unit=km/h
